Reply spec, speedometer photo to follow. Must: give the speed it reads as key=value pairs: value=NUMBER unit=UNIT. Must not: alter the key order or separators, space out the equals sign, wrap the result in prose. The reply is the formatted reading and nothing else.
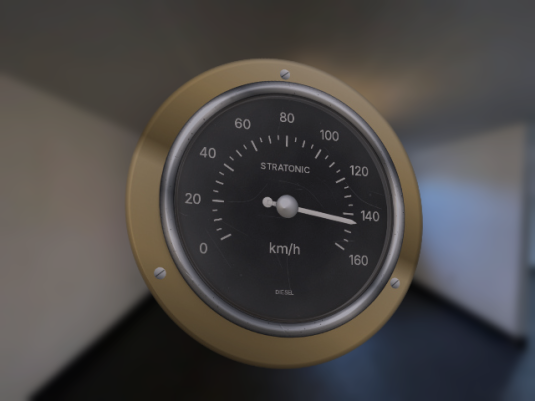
value=145 unit=km/h
